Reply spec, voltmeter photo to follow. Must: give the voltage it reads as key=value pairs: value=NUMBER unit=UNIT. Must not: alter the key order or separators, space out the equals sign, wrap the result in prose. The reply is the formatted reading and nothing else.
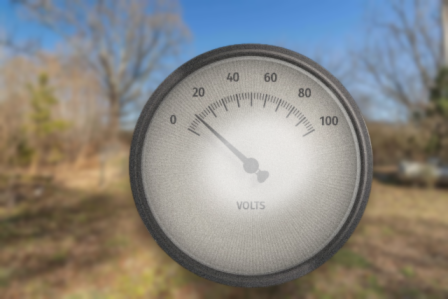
value=10 unit=V
